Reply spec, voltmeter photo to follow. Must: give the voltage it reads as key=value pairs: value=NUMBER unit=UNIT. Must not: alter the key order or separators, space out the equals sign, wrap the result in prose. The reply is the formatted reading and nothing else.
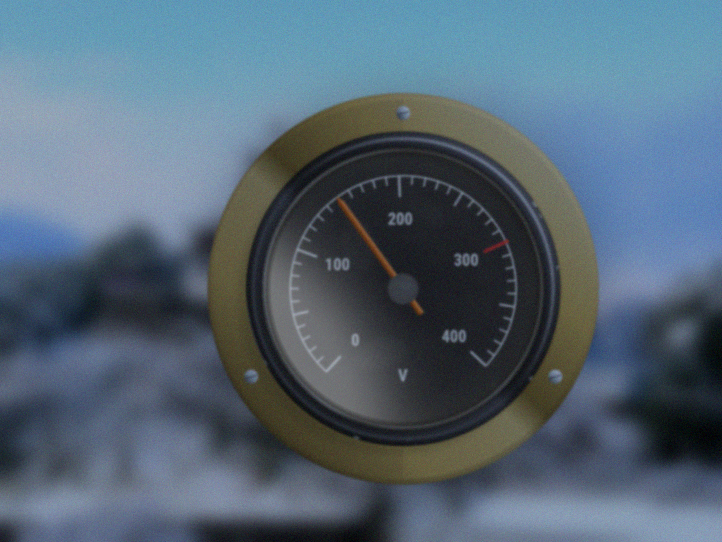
value=150 unit=V
